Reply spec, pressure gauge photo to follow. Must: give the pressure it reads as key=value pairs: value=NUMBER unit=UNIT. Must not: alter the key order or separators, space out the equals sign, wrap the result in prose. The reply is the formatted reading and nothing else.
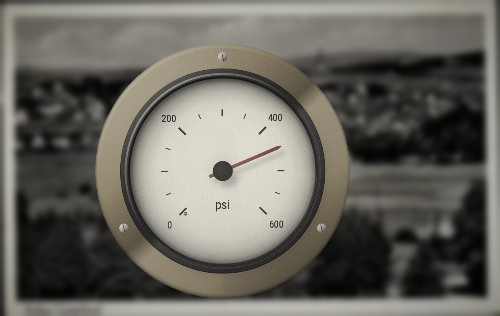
value=450 unit=psi
